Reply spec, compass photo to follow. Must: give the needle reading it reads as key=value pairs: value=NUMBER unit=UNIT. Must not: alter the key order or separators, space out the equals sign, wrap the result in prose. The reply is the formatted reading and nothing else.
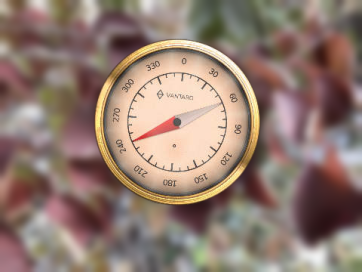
value=240 unit=°
